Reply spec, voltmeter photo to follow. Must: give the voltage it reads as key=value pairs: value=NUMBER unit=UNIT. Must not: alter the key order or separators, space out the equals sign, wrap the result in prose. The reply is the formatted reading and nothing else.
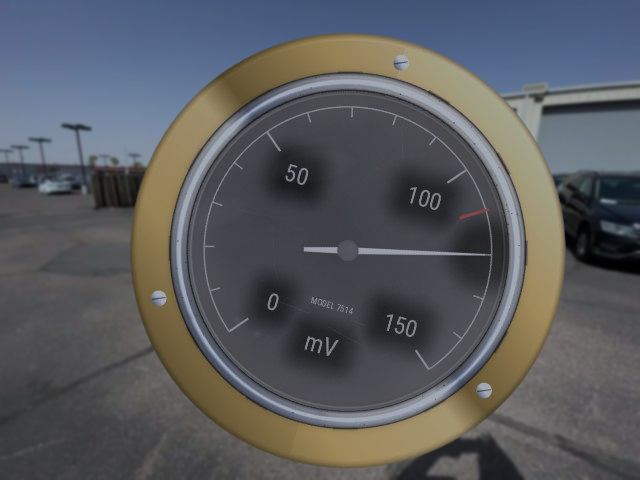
value=120 unit=mV
